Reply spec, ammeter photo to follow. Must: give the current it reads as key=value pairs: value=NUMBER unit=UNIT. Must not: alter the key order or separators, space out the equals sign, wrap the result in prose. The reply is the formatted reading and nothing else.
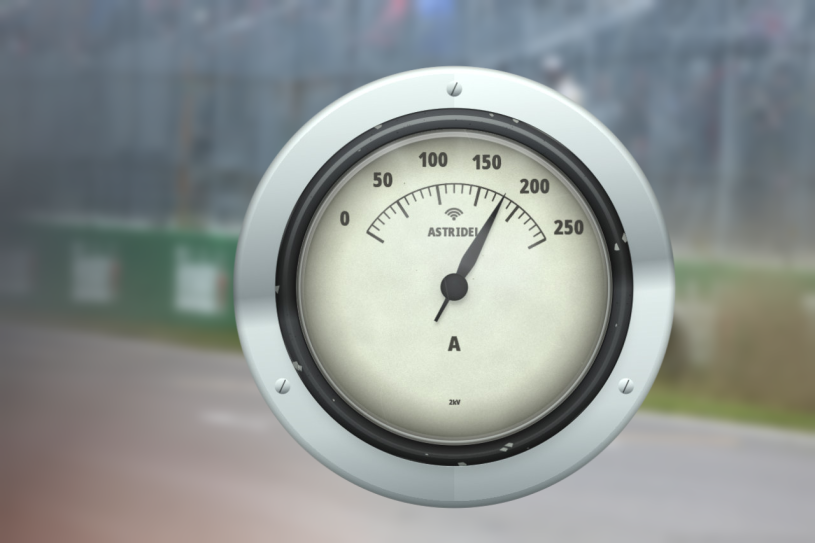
value=180 unit=A
